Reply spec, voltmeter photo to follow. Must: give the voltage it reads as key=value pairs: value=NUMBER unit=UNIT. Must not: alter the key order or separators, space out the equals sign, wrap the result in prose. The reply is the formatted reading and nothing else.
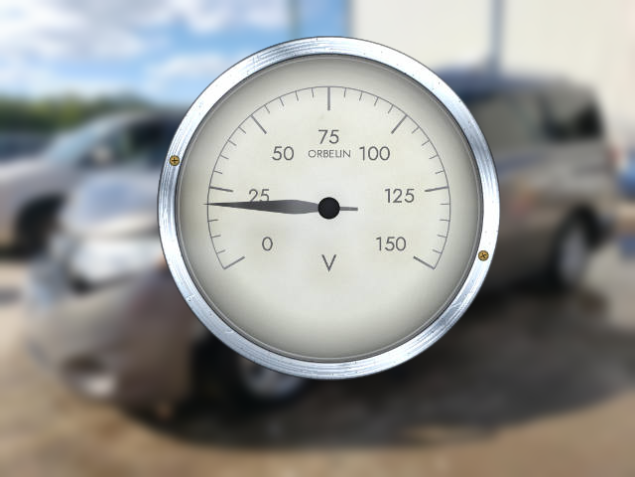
value=20 unit=V
